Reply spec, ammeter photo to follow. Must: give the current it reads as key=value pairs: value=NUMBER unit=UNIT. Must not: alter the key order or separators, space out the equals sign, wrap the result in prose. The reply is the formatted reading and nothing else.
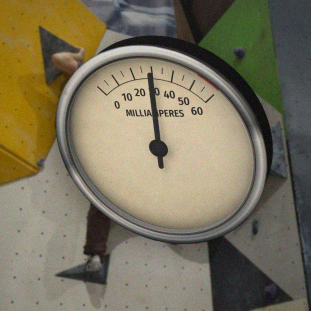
value=30 unit=mA
